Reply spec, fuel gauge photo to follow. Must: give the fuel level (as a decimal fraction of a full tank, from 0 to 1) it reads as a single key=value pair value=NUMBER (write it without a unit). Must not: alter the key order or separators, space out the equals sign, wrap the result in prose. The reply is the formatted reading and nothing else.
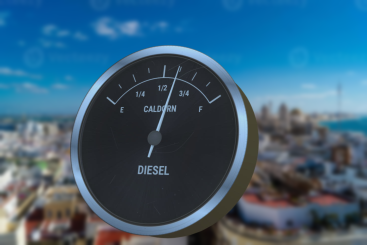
value=0.625
